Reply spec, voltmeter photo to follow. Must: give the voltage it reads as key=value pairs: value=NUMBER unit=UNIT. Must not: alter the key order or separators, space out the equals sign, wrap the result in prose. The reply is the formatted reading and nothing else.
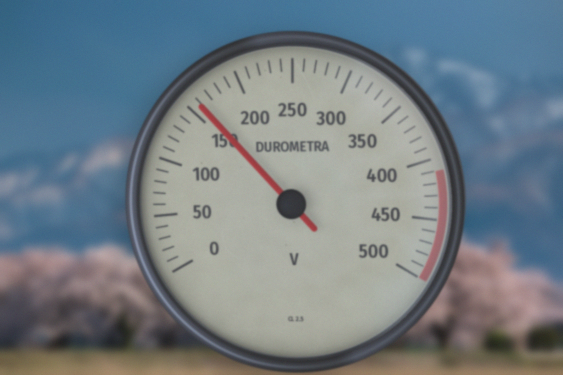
value=160 unit=V
